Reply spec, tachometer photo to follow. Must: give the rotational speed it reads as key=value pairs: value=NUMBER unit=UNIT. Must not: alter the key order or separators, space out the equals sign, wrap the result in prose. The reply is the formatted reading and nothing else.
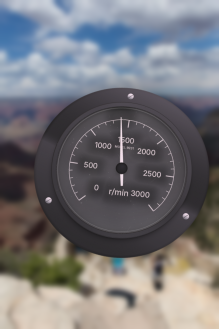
value=1400 unit=rpm
